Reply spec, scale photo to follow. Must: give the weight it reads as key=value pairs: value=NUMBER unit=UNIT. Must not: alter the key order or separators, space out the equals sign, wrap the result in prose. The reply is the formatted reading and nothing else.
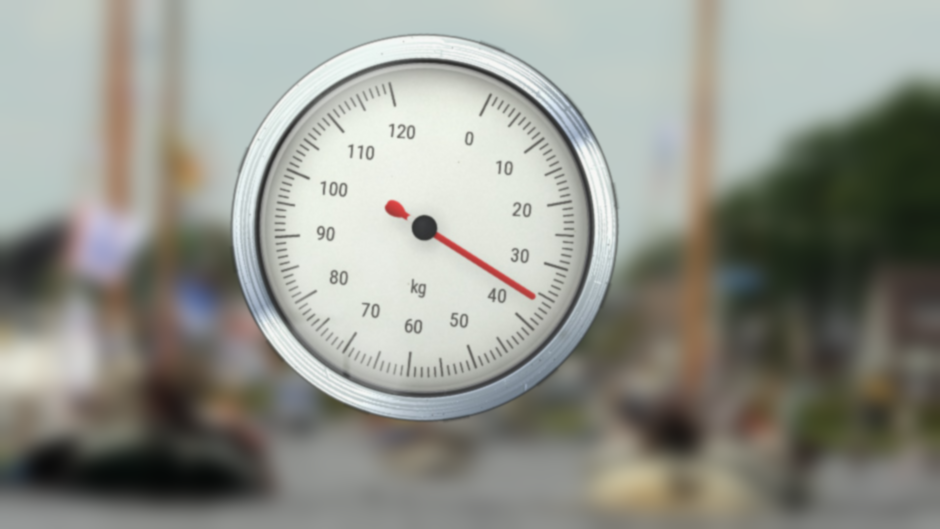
value=36 unit=kg
